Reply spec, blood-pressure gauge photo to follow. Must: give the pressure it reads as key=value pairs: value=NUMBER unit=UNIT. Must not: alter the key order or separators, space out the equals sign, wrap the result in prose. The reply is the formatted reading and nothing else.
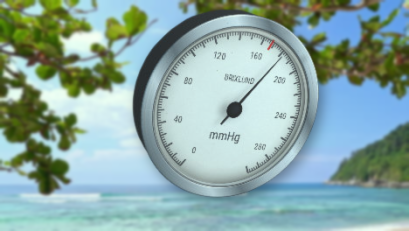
value=180 unit=mmHg
